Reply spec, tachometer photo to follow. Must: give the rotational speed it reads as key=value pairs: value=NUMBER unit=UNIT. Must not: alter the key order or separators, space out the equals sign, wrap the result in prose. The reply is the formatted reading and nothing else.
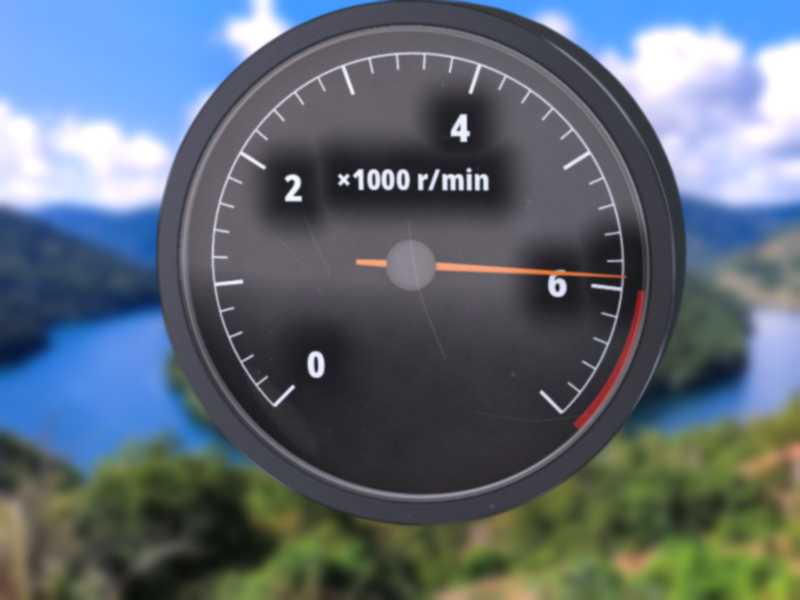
value=5900 unit=rpm
